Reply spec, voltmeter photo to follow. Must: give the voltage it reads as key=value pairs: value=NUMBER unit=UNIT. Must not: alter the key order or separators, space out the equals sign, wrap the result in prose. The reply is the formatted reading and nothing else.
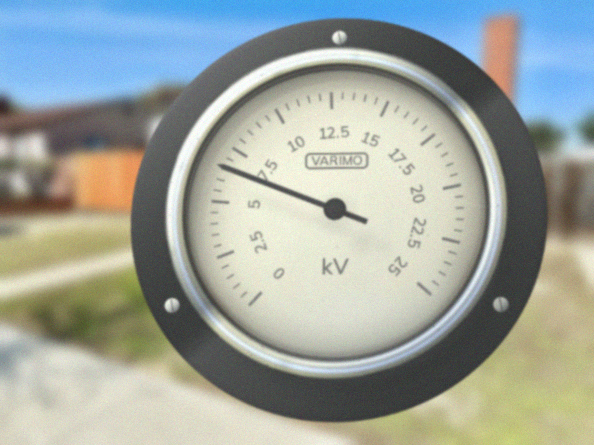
value=6.5 unit=kV
